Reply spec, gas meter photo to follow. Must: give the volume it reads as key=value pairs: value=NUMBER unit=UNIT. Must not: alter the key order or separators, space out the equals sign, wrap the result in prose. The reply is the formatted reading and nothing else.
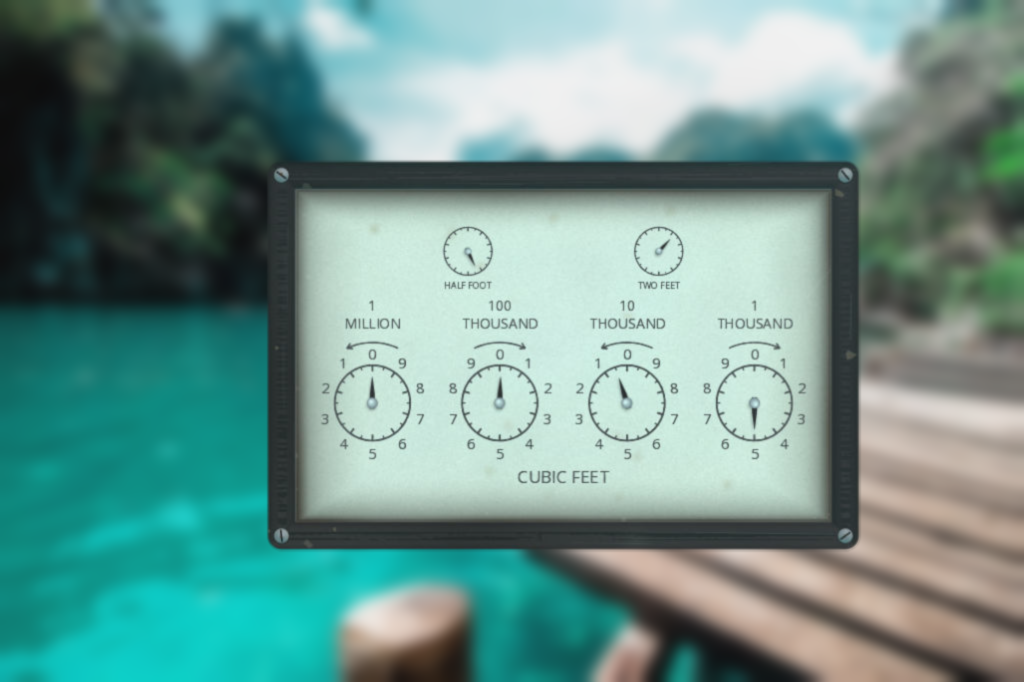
value=500 unit=ft³
